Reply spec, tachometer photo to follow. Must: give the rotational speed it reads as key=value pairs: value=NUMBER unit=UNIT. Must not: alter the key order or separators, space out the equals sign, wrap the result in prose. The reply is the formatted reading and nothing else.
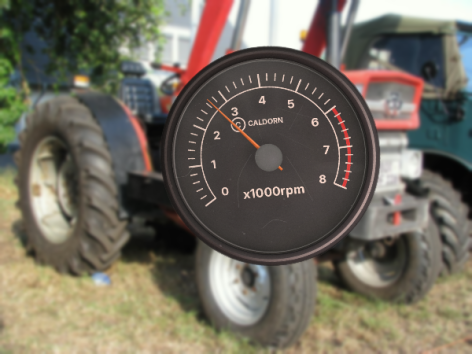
value=2700 unit=rpm
